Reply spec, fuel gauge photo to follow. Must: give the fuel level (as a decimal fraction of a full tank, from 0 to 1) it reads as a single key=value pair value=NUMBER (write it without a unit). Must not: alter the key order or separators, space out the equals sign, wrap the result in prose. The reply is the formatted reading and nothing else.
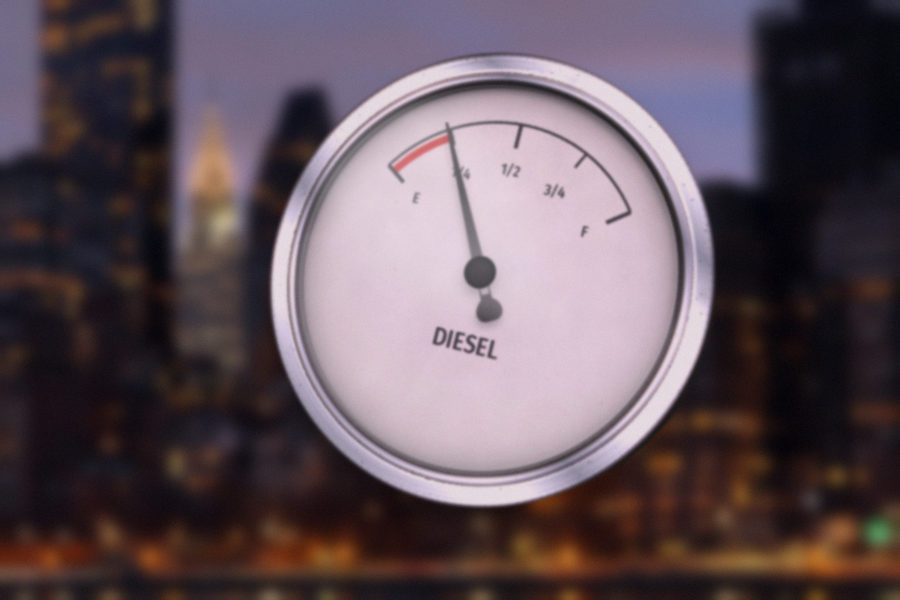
value=0.25
